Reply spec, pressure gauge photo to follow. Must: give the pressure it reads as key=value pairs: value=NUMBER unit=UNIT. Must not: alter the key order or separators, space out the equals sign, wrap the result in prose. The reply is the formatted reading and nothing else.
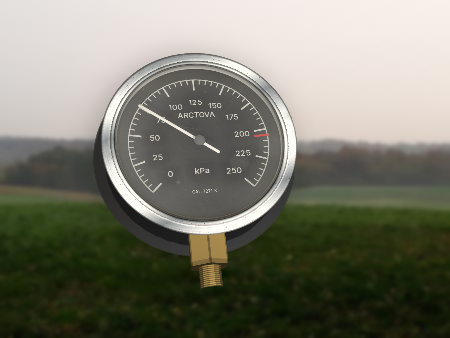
value=75 unit=kPa
